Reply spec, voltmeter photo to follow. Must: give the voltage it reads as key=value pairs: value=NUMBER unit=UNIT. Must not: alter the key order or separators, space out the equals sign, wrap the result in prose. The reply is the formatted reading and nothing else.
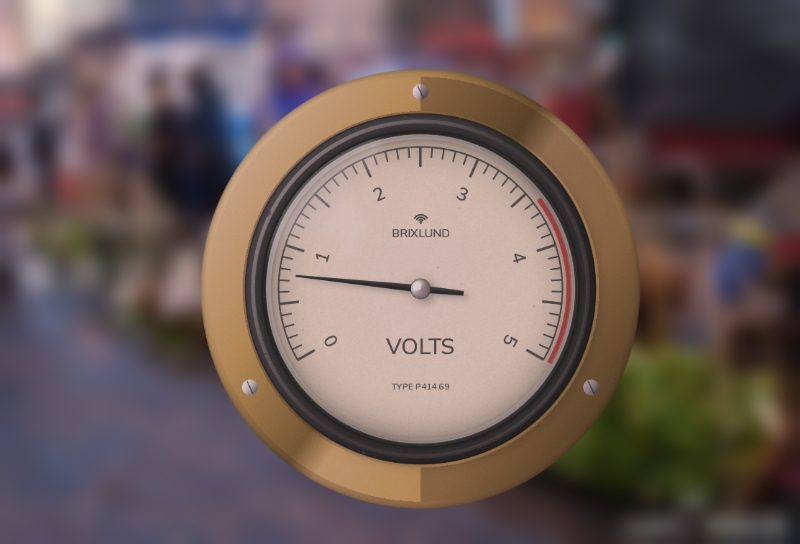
value=0.75 unit=V
